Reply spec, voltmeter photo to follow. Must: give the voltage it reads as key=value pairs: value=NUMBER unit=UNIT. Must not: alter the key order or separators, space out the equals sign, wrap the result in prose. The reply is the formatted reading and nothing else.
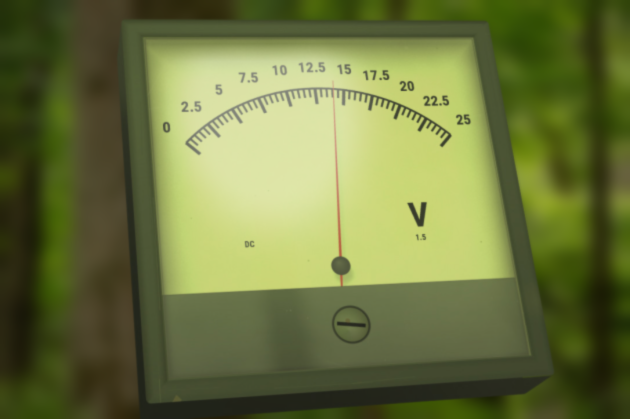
value=14 unit=V
